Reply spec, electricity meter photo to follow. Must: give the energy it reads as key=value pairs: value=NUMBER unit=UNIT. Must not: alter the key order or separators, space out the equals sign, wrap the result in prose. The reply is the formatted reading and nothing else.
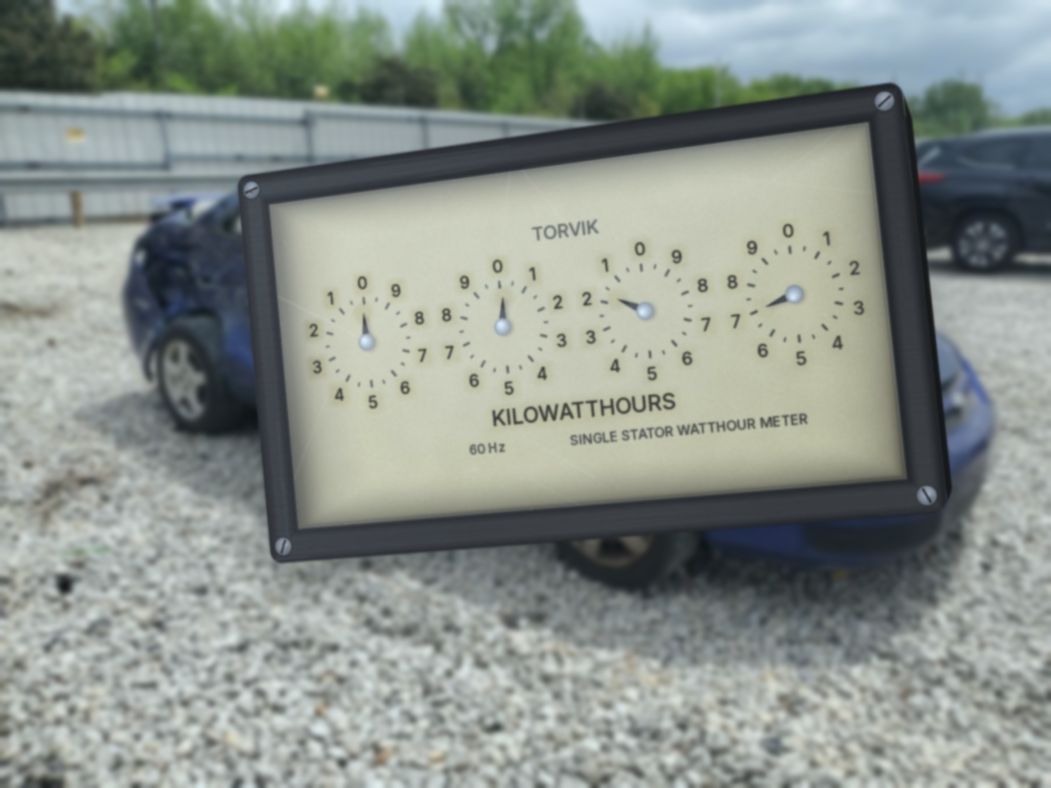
value=17 unit=kWh
